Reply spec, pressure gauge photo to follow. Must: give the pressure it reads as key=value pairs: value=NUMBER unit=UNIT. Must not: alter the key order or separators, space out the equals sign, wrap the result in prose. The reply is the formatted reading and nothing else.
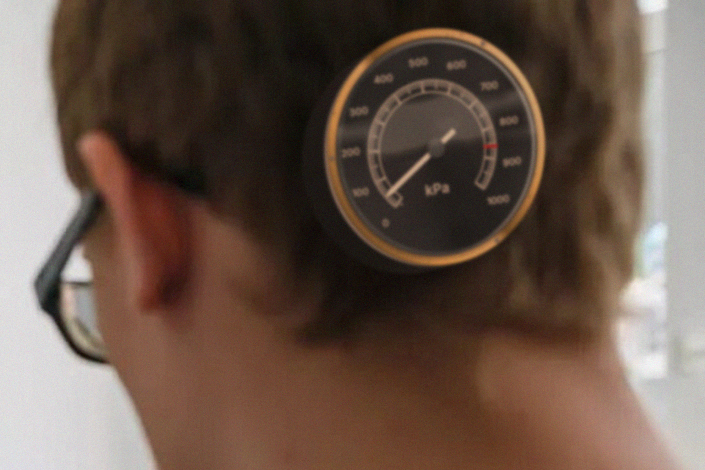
value=50 unit=kPa
